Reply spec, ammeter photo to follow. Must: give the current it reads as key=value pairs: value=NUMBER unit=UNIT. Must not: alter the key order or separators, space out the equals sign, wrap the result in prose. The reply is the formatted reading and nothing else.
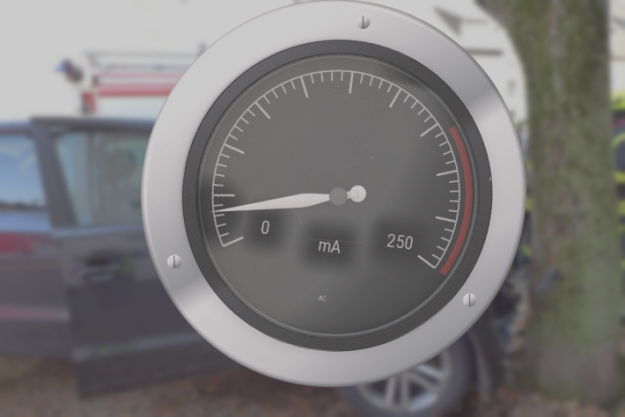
value=17.5 unit=mA
